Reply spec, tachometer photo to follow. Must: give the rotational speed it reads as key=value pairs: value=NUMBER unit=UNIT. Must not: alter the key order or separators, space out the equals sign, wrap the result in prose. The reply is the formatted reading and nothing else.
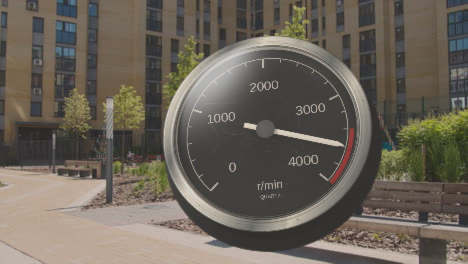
value=3600 unit=rpm
